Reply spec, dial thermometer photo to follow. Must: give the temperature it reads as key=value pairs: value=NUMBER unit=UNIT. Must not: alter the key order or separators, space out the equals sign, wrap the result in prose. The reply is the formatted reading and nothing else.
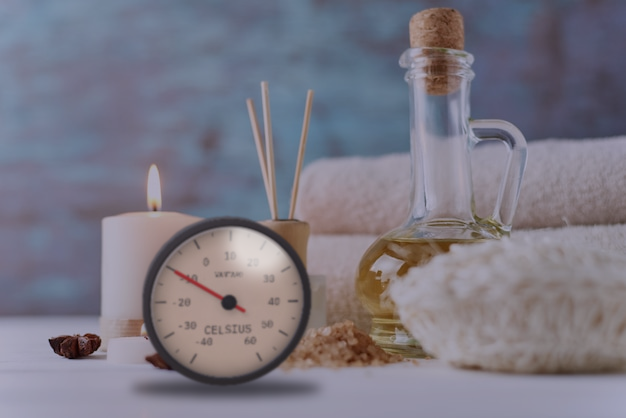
value=-10 unit=°C
